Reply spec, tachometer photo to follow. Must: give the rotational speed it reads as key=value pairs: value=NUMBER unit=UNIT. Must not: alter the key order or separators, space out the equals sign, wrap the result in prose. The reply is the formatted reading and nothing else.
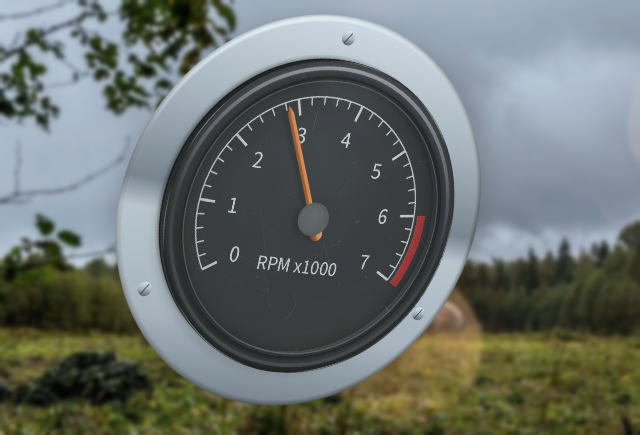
value=2800 unit=rpm
